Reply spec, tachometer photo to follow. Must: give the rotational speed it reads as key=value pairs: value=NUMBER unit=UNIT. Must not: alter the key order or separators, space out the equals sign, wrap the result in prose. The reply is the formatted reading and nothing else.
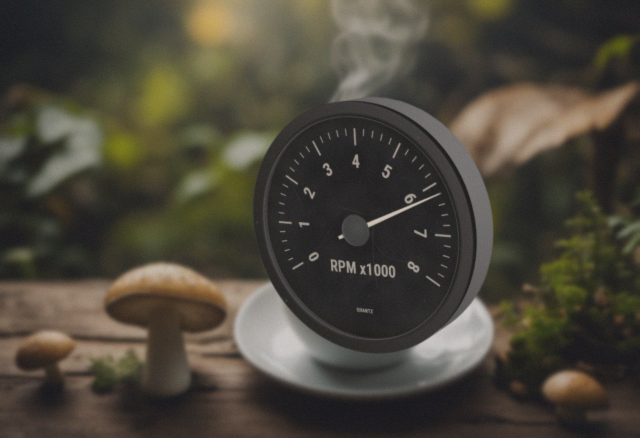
value=6200 unit=rpm
